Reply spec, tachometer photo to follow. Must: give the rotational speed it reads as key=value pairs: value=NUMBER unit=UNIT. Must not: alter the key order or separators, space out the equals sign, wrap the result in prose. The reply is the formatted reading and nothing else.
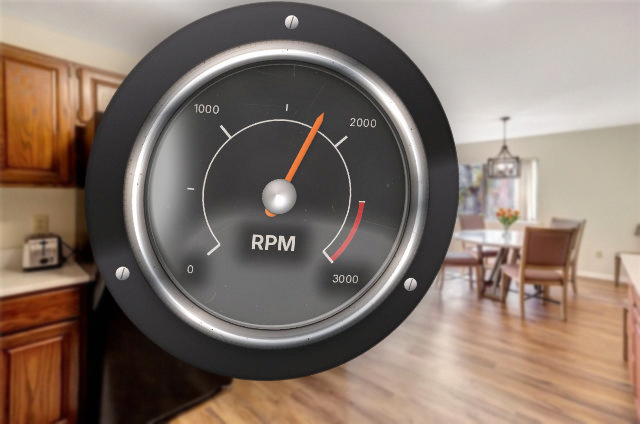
value=1750 unit=rpm
